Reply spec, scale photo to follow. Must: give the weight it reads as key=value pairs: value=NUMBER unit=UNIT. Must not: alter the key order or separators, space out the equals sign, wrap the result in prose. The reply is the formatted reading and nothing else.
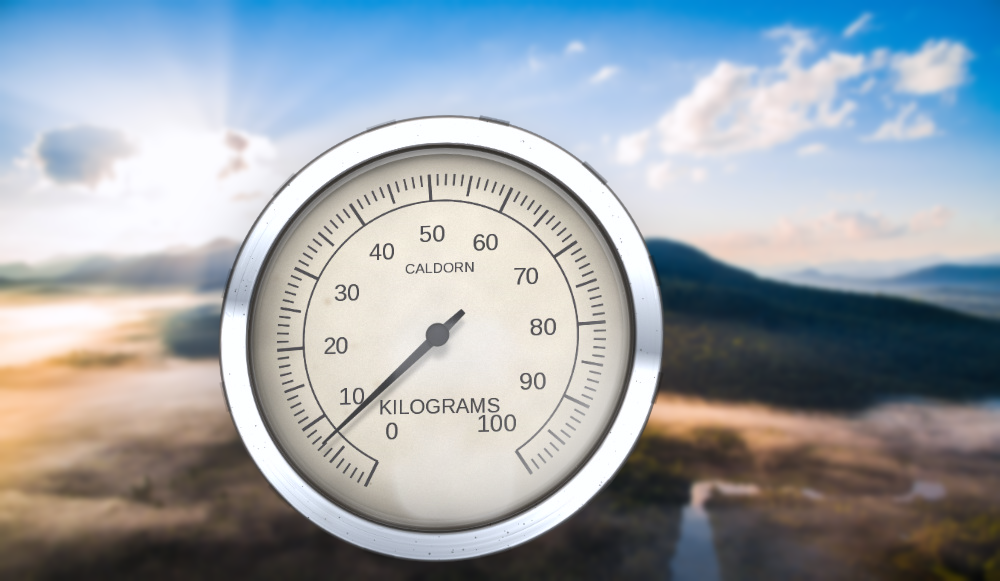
value=7 unit=kg
